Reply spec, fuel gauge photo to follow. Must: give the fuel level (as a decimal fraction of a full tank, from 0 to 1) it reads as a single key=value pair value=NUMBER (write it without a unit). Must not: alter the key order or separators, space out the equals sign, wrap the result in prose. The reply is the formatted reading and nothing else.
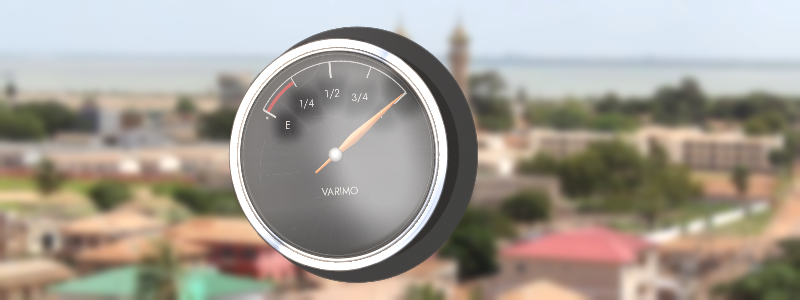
value=1
